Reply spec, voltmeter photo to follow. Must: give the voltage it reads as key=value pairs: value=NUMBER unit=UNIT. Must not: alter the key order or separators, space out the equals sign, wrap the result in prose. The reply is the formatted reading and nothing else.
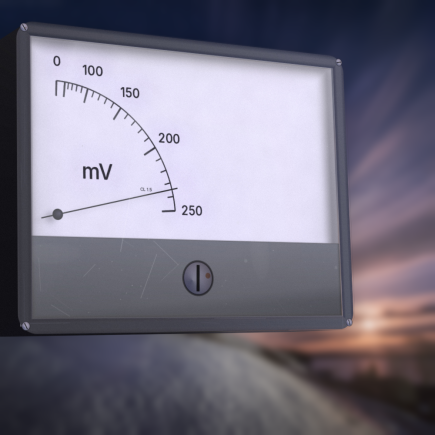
value=235 unit=mV
